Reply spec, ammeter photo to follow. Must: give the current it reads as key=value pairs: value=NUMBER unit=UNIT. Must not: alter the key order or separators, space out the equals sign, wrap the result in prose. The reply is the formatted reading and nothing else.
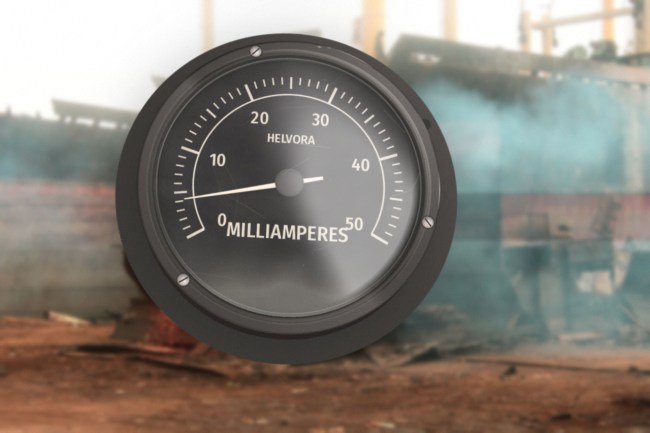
value=4 unit=mA
